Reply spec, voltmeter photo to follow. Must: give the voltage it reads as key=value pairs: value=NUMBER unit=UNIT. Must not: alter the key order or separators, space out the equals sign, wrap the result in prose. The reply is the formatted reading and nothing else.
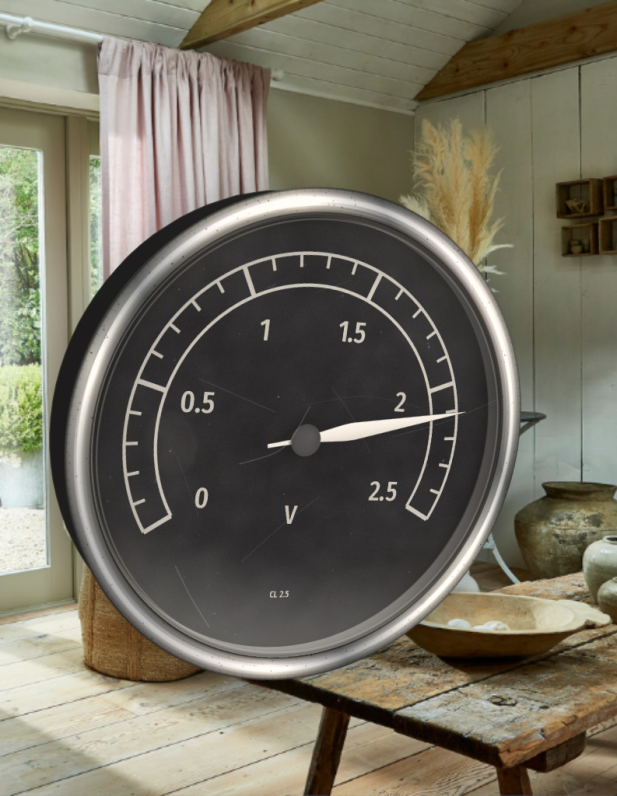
value=2.1 unit=V
